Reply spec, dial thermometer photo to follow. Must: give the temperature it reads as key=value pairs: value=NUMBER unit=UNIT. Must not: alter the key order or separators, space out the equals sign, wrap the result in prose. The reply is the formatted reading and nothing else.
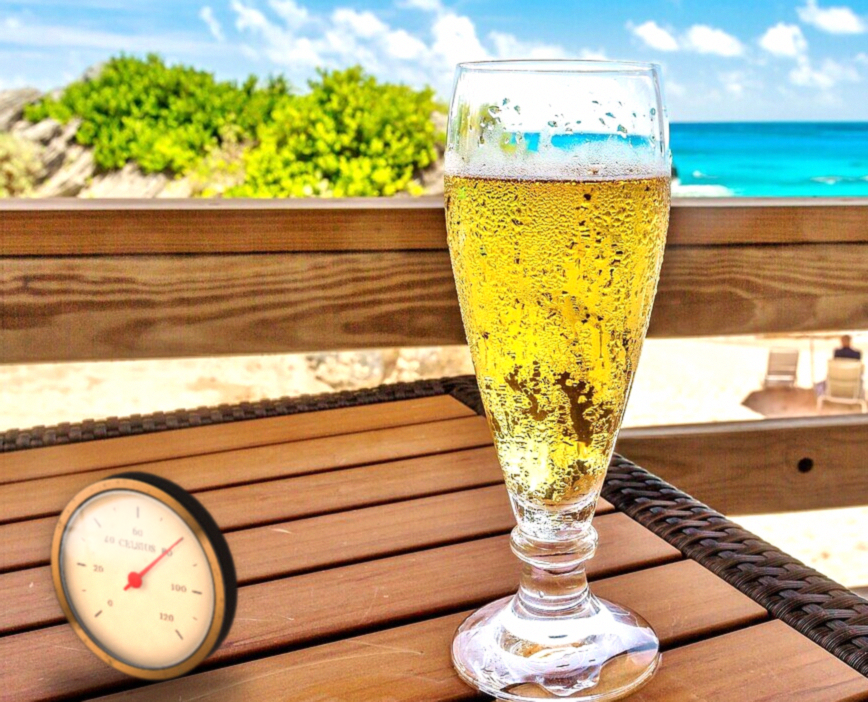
value=80 unit=°C
